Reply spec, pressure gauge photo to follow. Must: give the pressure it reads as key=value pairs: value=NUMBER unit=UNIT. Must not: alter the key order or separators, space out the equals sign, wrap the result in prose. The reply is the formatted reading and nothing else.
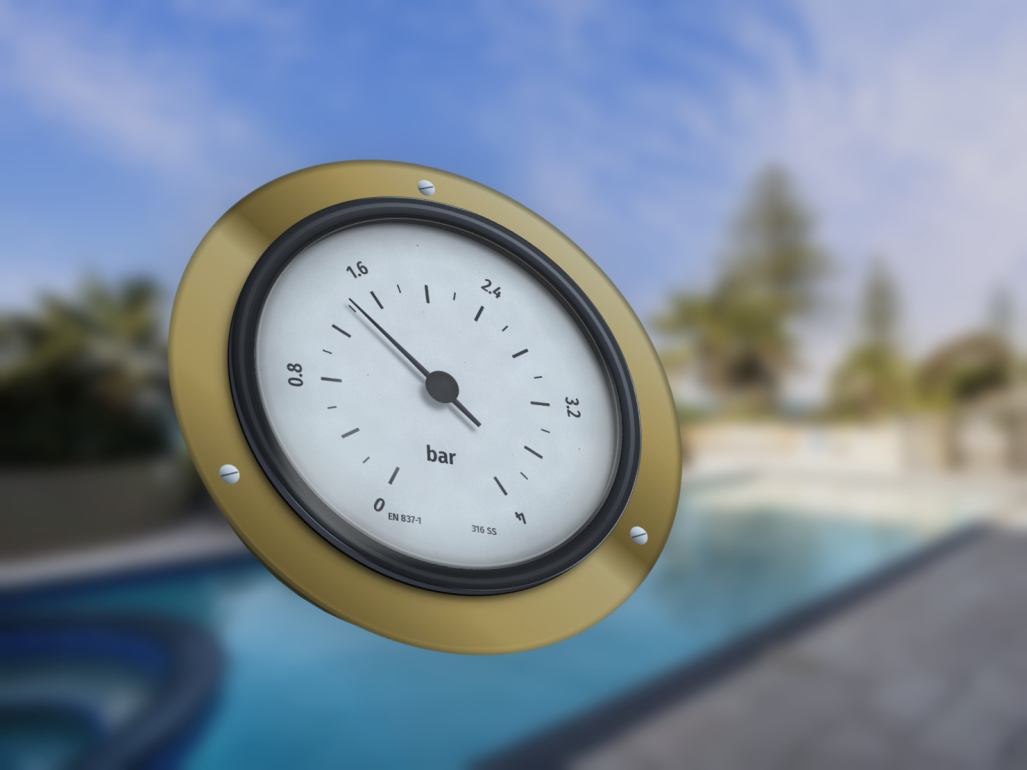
value=1.4 unit=bar
